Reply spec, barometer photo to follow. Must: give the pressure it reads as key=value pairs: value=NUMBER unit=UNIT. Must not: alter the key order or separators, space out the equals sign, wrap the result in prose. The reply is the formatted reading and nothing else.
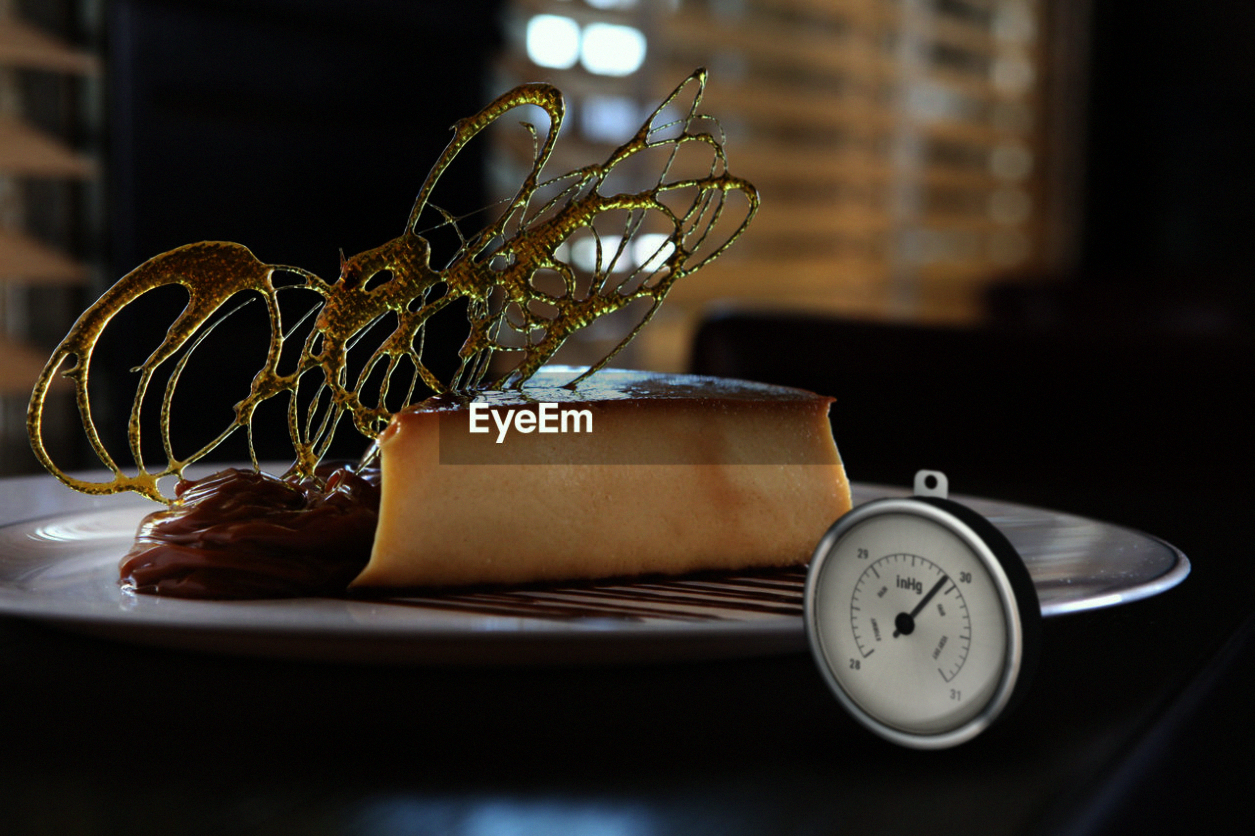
value=29.9 unit=inHg
